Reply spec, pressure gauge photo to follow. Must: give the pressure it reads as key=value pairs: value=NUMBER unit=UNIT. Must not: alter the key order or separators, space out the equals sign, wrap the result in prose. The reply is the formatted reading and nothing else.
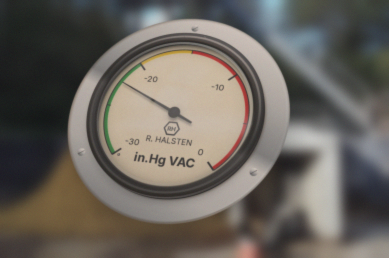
value=-22.5 unit=inHg
